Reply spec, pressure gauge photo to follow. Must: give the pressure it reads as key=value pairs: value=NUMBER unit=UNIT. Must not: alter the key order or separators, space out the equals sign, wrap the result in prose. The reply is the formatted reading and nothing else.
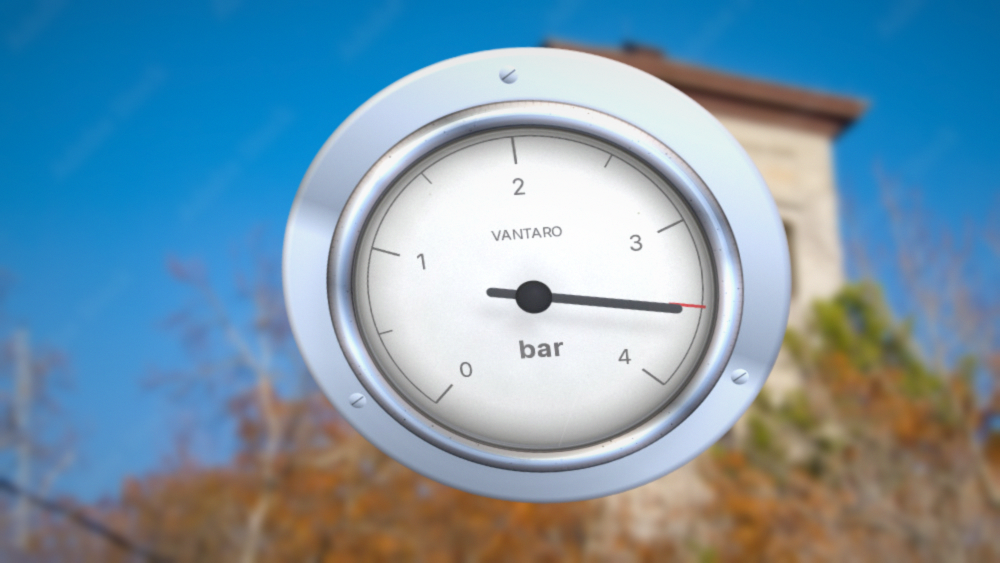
value=3.5 unit=bar
